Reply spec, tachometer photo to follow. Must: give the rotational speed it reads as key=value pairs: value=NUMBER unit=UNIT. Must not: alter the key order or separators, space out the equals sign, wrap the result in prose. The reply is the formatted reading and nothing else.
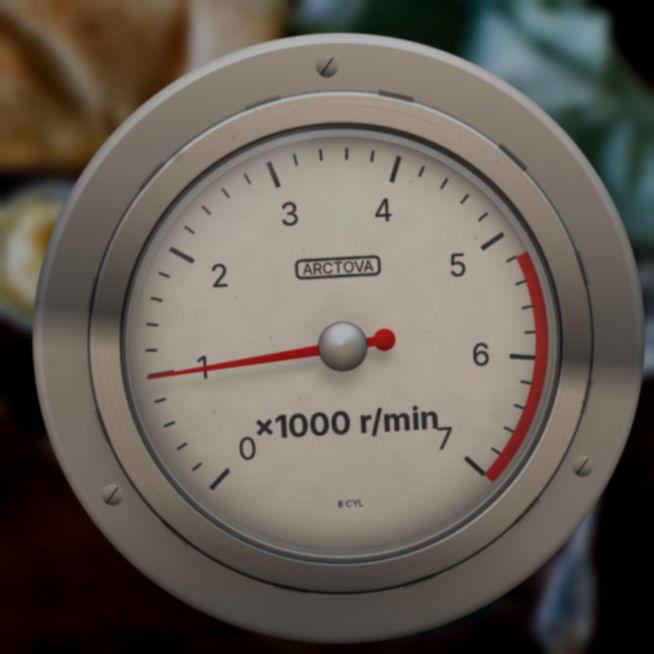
value=1000 unit=rpm
